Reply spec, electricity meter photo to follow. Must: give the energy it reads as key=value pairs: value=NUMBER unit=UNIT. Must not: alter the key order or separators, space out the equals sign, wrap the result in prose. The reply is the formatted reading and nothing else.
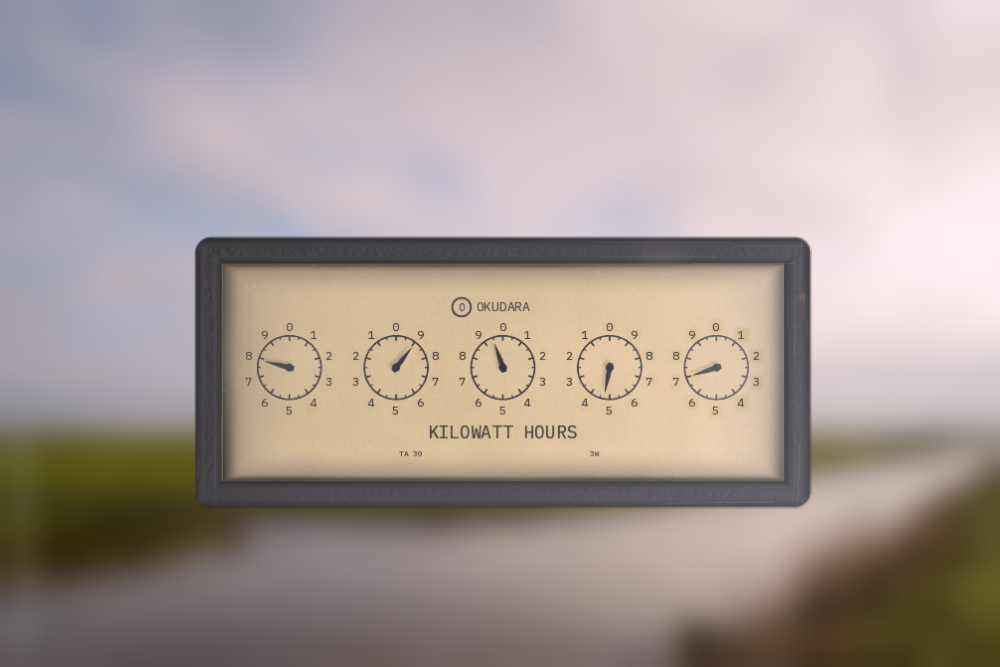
value=78947 unit=kWh
